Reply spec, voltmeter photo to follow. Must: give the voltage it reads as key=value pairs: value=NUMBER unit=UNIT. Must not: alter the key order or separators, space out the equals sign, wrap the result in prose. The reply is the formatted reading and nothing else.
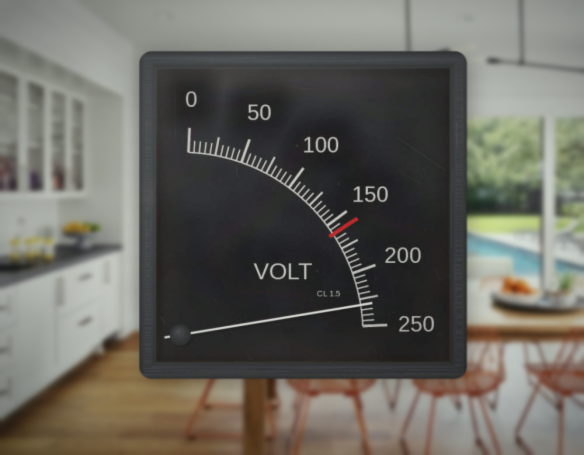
value=230 unit=V
